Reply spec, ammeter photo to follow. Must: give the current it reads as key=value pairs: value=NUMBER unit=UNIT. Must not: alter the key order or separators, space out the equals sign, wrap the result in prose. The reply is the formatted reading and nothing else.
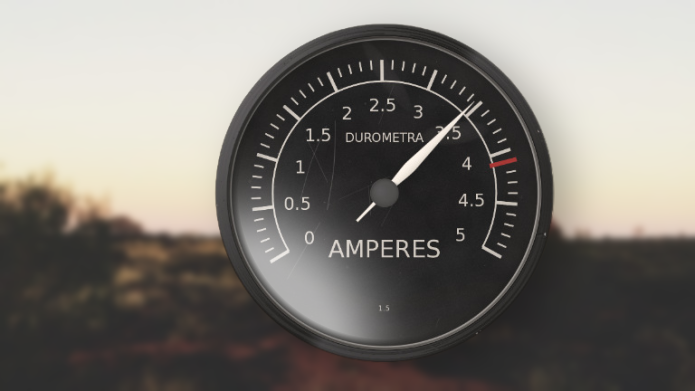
value=3.45 unit=A
